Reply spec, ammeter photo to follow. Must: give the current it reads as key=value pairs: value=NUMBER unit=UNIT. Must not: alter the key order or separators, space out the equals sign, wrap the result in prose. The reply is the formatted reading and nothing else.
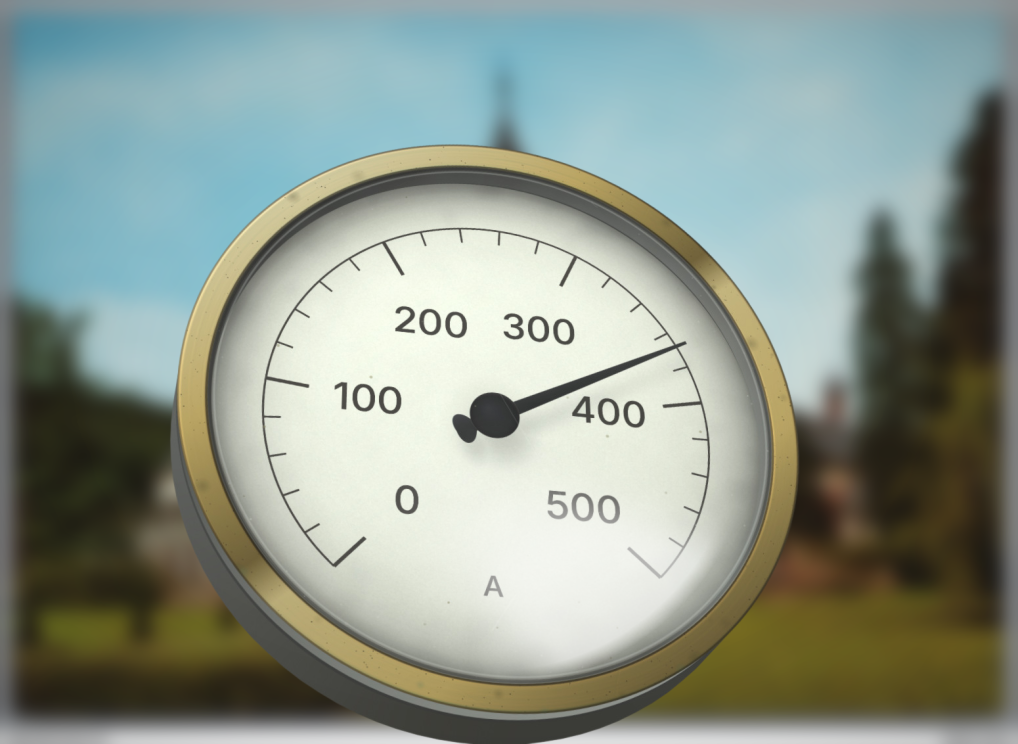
value=370 unit=A
